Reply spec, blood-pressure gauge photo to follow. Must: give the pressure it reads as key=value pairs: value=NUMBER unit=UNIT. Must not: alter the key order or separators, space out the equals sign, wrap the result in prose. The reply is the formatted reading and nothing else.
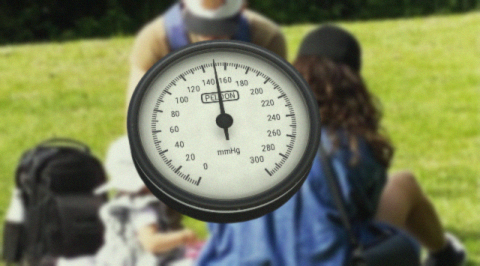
value=150 unit=mmHg
